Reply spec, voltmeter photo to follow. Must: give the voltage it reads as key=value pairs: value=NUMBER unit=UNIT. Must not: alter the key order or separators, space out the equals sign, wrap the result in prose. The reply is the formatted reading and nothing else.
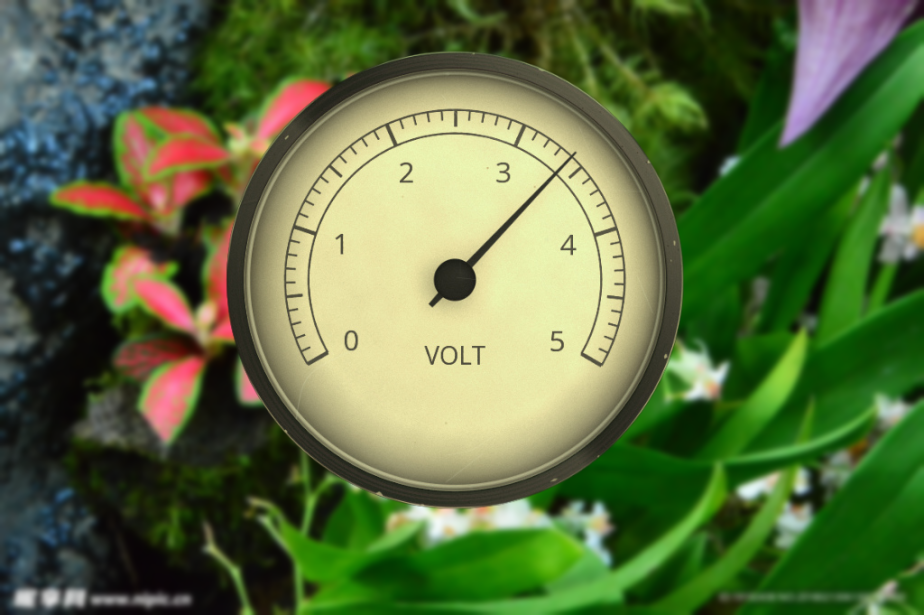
value=3.4 unit=V
